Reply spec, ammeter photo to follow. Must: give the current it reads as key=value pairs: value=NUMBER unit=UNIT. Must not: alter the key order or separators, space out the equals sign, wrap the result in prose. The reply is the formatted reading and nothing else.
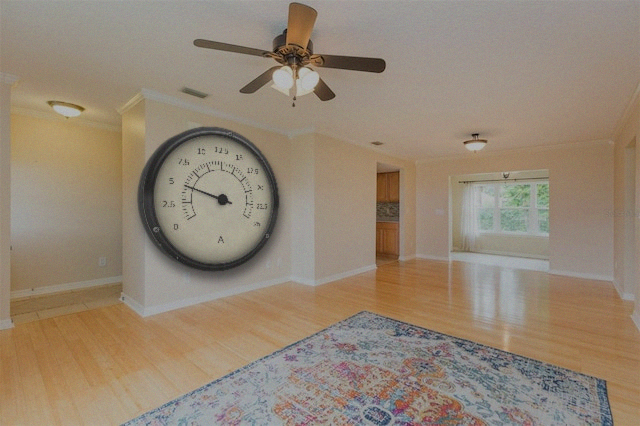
value=5 unit=A
